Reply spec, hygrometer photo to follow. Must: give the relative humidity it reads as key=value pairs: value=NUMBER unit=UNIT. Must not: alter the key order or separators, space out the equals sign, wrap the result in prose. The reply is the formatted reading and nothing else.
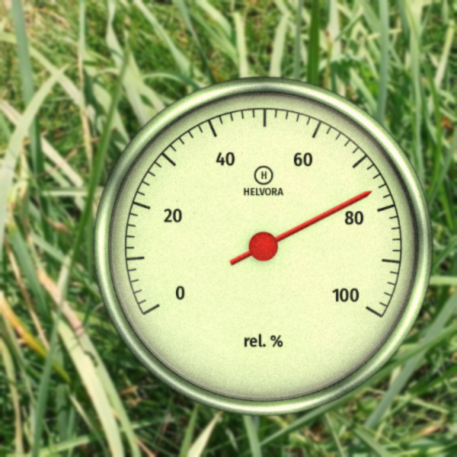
value=76 unit=%
